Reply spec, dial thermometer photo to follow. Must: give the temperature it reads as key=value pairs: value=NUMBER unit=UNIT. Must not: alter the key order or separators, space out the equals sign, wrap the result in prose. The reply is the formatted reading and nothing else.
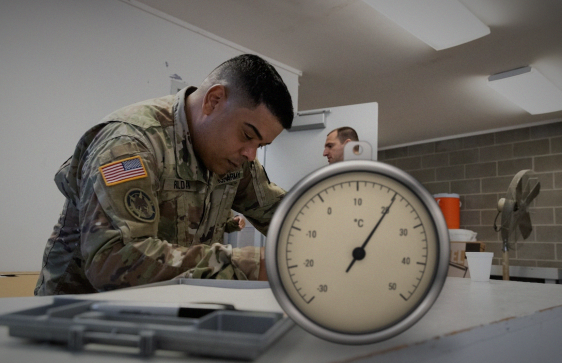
value=20 unit=°C
